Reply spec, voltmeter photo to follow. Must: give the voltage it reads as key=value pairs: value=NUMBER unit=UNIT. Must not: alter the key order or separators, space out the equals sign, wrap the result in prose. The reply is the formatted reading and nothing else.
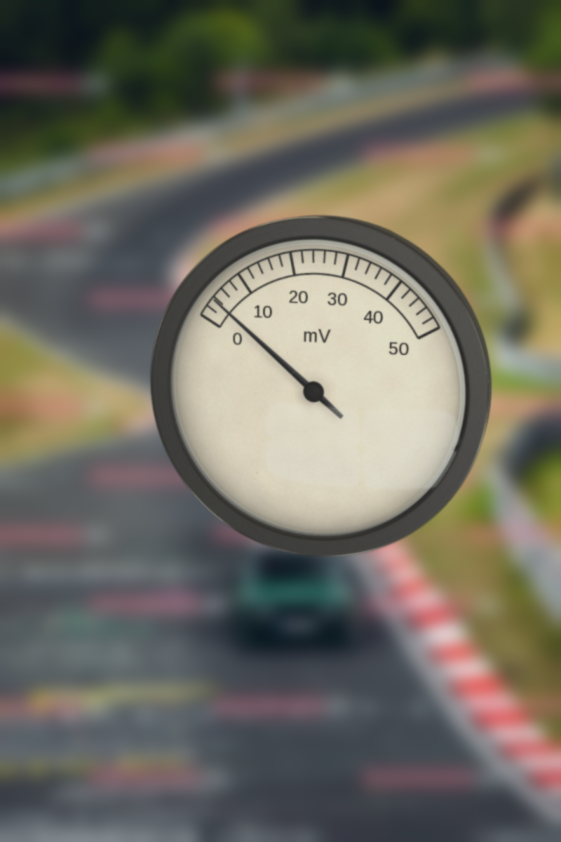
value=4 unit=mV
